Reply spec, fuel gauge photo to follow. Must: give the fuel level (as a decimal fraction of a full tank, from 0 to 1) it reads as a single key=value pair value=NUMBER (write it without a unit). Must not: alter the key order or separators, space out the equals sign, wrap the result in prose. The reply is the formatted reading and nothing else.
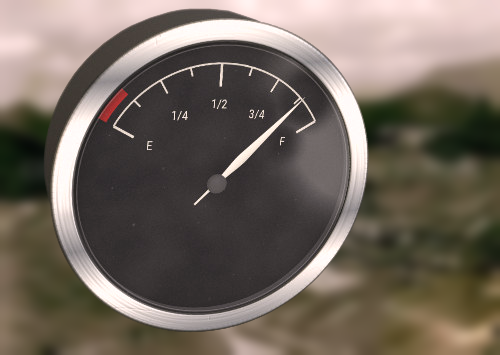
value=0.875
